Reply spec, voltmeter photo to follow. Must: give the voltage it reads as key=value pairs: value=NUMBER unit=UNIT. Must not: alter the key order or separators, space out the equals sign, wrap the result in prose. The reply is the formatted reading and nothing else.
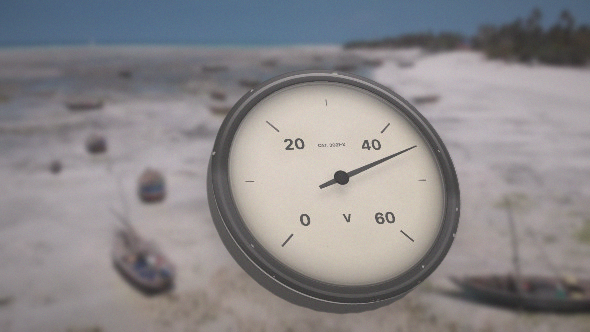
value=45 unit=V
